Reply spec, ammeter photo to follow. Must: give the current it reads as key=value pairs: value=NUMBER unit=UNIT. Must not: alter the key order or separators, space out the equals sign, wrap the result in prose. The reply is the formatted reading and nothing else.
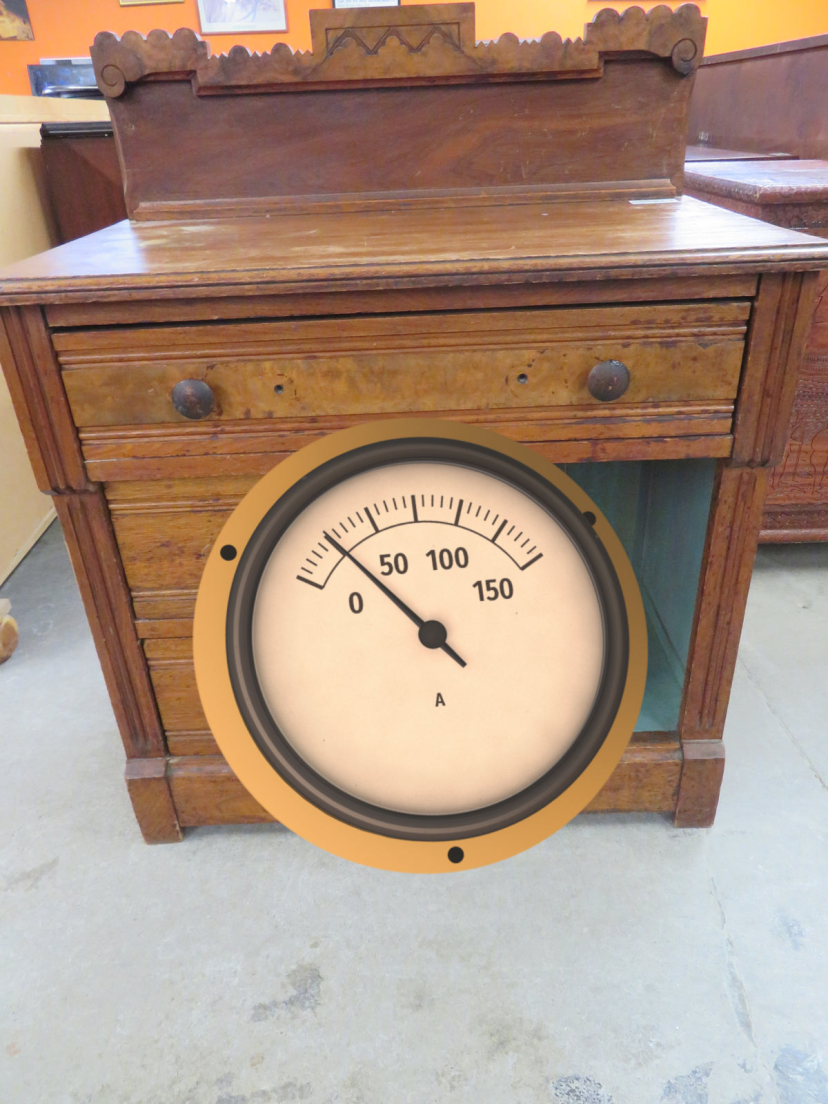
value=25 unit=A
